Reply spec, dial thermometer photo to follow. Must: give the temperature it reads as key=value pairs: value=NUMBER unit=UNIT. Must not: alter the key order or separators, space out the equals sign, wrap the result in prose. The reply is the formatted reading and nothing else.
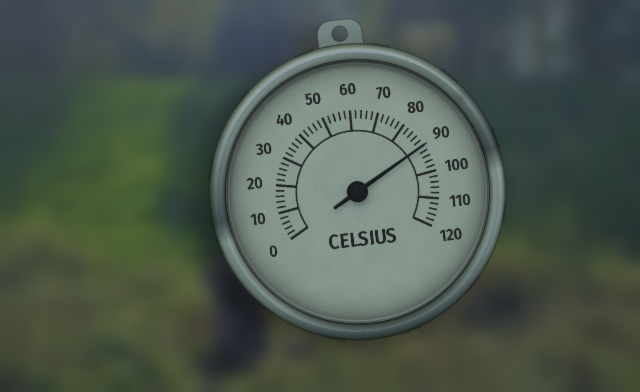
value=90 unit=°C
